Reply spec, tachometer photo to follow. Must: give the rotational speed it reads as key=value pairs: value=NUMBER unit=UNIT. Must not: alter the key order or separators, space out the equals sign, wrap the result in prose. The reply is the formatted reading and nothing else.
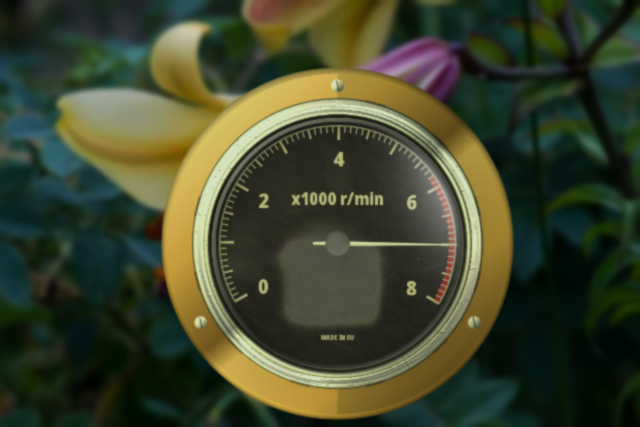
value=7000 unit=rpm
